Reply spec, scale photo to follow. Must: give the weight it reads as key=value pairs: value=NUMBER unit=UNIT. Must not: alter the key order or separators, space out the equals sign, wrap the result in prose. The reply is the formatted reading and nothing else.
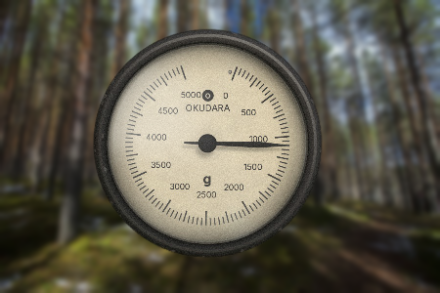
value=1100 unit=g
